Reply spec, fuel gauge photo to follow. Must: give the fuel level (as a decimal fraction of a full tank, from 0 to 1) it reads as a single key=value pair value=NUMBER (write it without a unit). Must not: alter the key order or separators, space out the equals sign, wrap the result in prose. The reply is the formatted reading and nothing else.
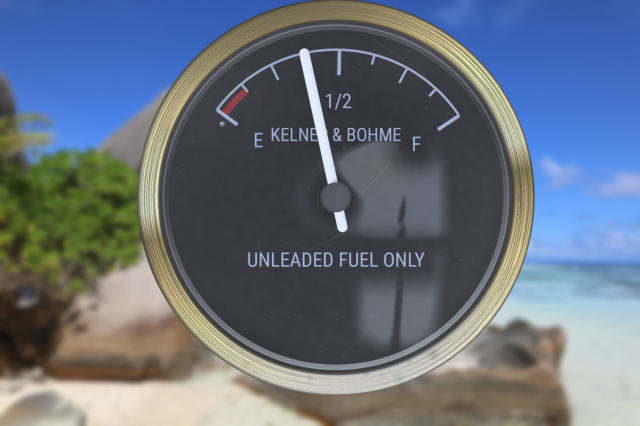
value=0.375
